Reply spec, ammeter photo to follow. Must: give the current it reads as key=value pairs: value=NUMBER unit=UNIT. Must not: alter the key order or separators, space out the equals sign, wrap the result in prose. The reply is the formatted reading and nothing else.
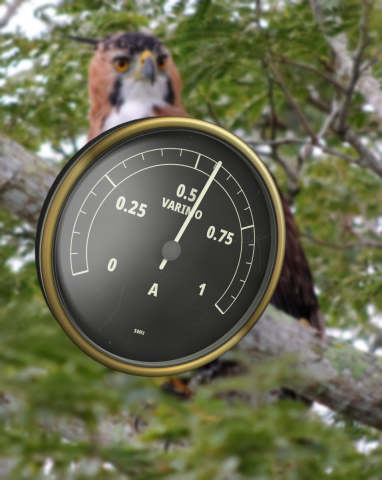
value=0.55 unit=A
